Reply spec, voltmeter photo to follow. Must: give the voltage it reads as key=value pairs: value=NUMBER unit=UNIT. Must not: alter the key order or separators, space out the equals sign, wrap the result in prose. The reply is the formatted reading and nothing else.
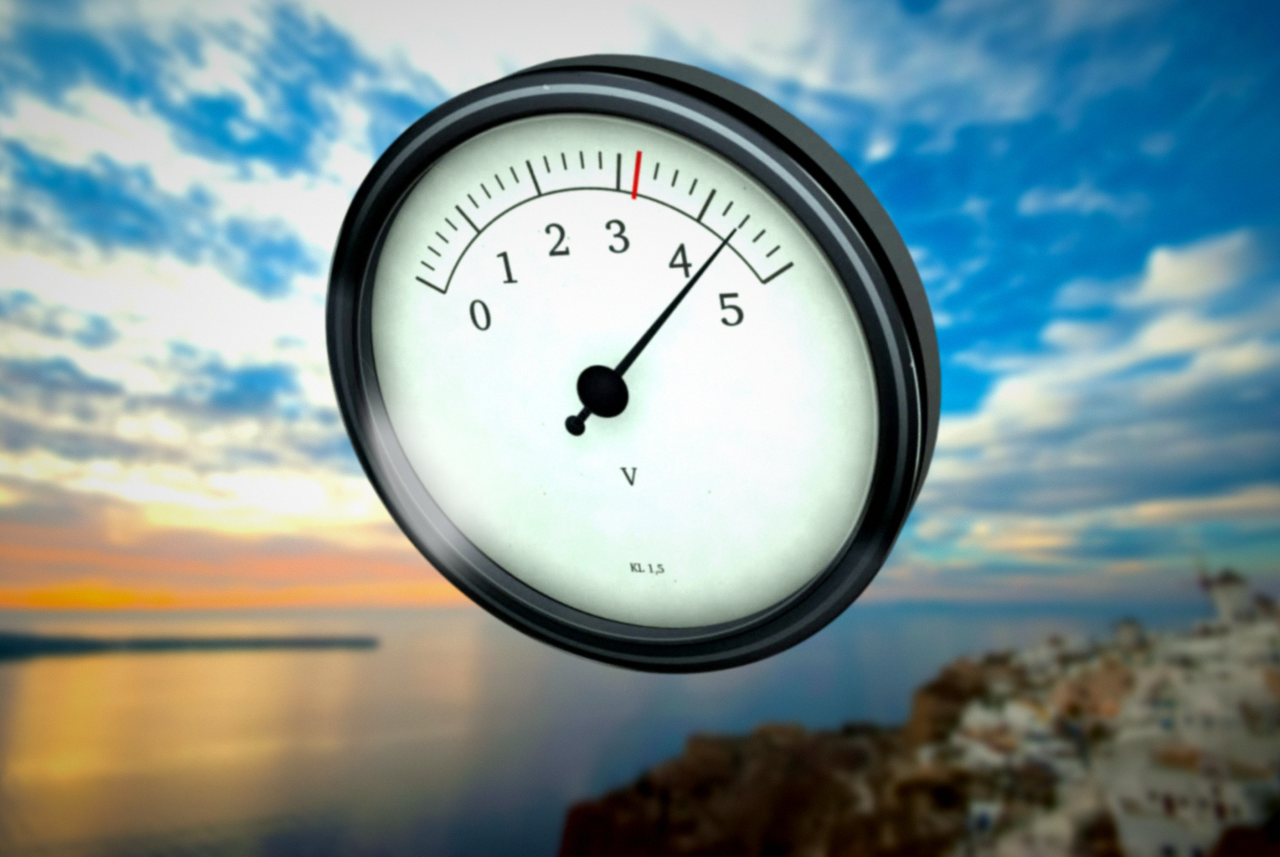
value=4.4 unit=V
